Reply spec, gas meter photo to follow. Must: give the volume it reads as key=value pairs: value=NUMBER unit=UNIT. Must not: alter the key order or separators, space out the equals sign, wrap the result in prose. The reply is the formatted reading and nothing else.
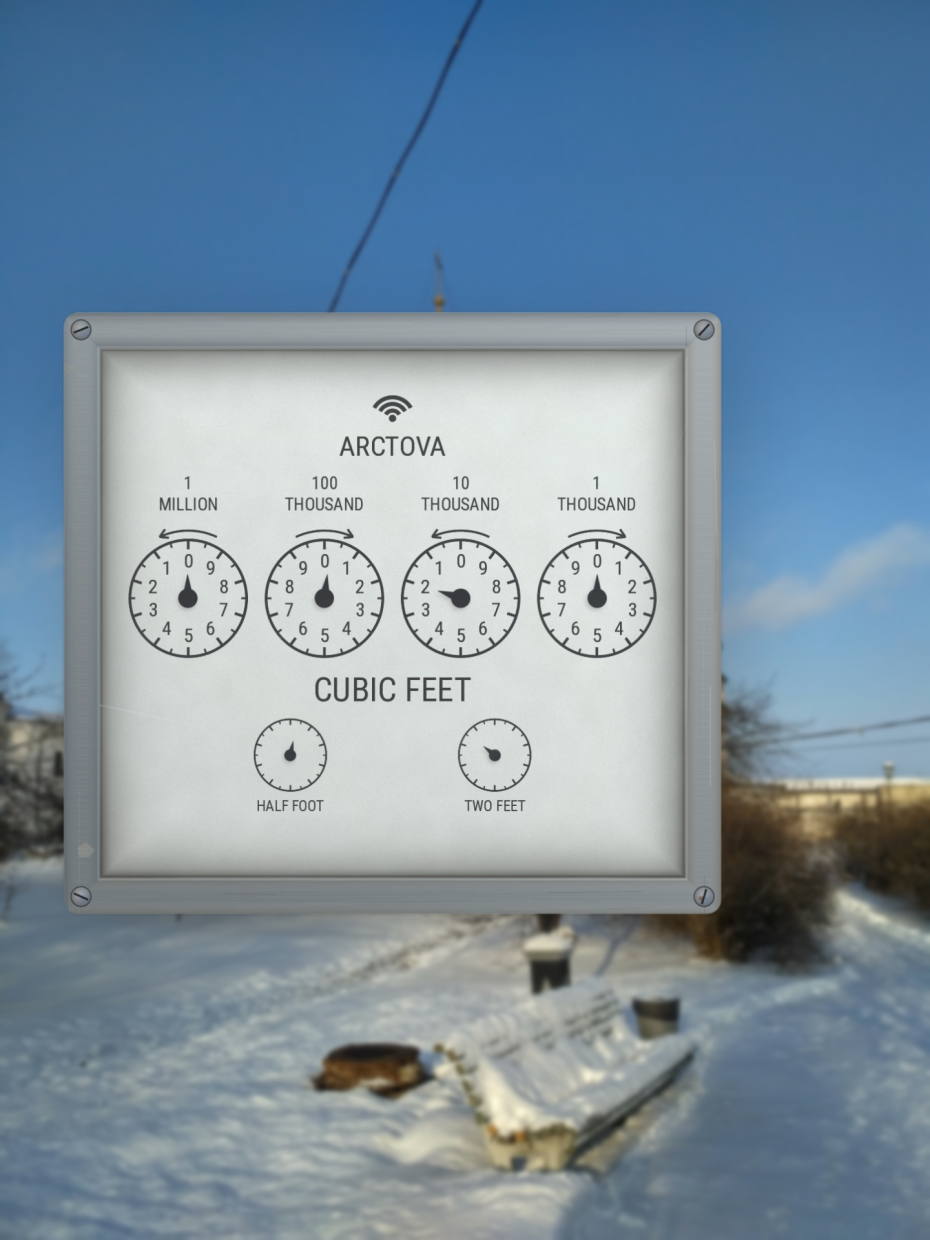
value=2000 unit=ft³
